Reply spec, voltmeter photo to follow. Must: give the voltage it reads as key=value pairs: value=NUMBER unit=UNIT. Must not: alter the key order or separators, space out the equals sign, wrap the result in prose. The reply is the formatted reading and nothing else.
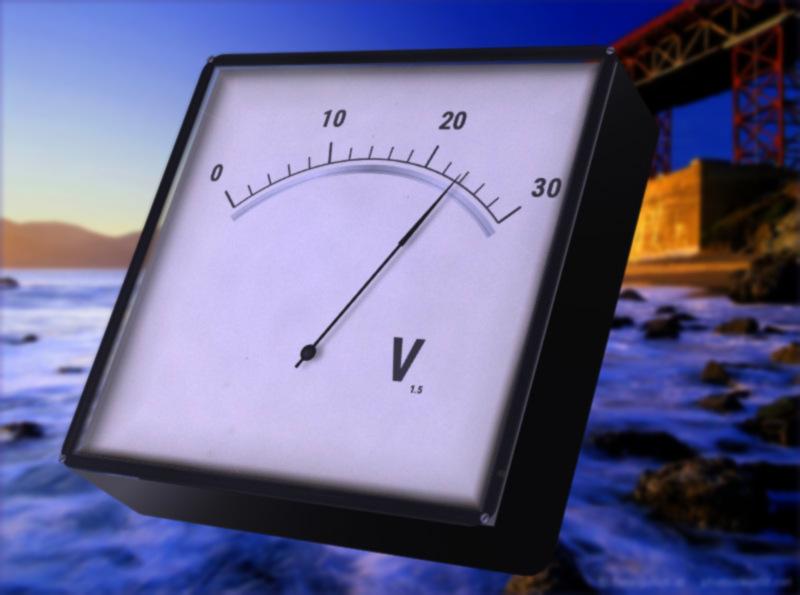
value=24 unit=V
